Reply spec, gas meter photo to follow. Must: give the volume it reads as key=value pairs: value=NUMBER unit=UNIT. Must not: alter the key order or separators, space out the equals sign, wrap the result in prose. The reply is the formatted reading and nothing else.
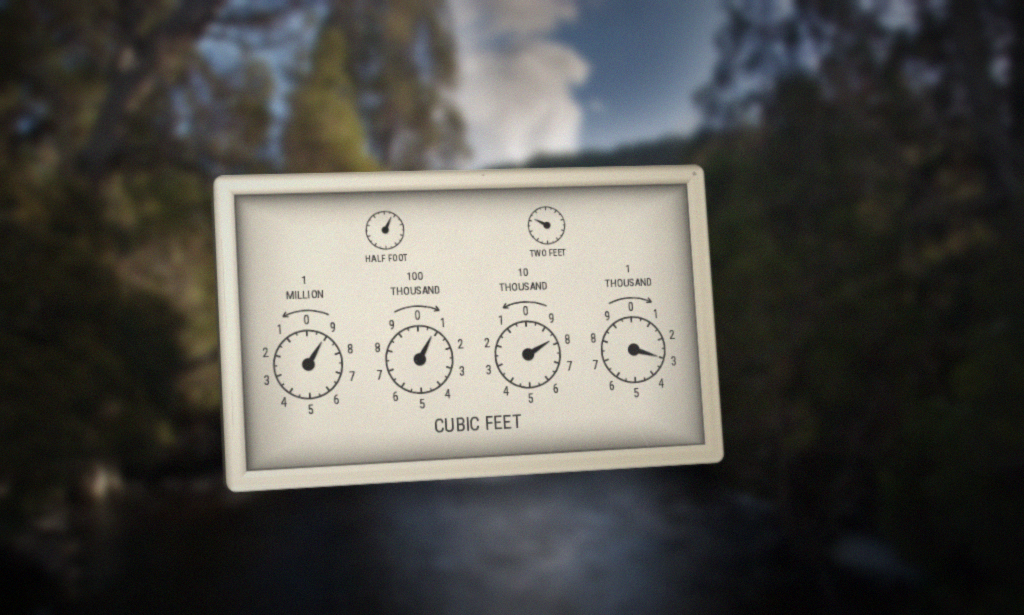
value=908300 unit=ft³
